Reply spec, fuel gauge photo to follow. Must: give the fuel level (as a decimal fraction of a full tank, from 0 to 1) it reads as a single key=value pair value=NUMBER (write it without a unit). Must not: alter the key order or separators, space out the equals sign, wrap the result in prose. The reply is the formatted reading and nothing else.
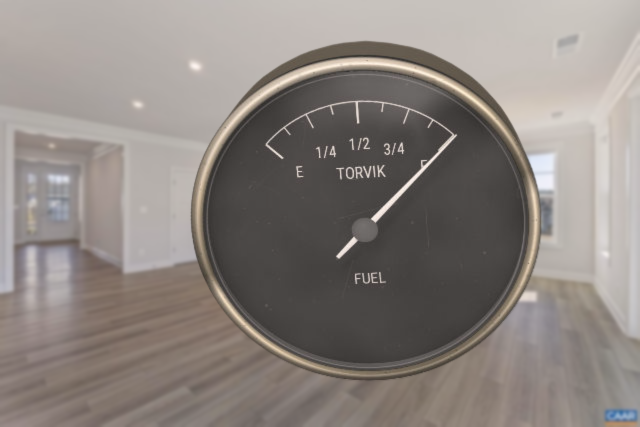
value=1
